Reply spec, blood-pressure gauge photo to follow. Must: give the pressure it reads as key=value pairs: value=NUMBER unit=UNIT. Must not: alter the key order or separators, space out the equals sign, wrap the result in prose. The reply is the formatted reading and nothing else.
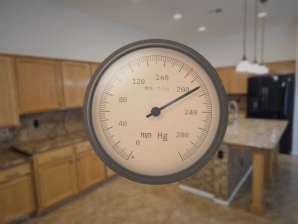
value=210 unit=mmHg
